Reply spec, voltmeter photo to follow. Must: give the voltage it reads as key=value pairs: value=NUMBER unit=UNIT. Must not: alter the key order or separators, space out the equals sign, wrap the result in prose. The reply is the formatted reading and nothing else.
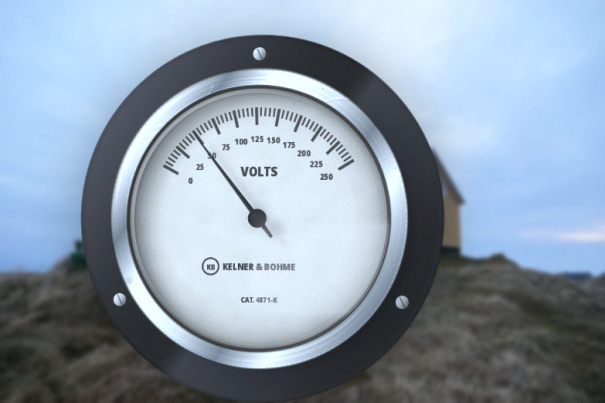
value=50 unit=V
